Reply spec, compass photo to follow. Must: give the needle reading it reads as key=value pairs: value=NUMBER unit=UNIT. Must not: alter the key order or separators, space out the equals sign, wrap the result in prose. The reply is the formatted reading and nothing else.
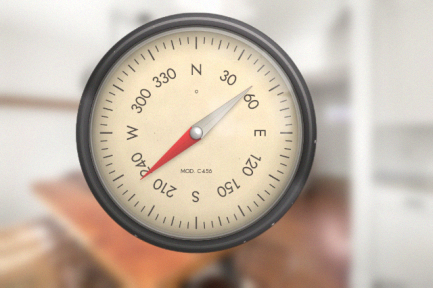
value=230 unit=°
